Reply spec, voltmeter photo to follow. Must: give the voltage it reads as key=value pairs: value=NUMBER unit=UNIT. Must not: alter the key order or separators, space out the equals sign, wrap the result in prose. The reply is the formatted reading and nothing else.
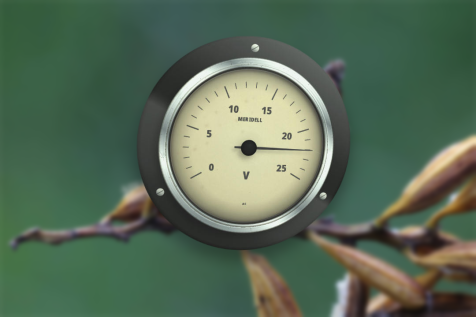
value=22 unit=V
